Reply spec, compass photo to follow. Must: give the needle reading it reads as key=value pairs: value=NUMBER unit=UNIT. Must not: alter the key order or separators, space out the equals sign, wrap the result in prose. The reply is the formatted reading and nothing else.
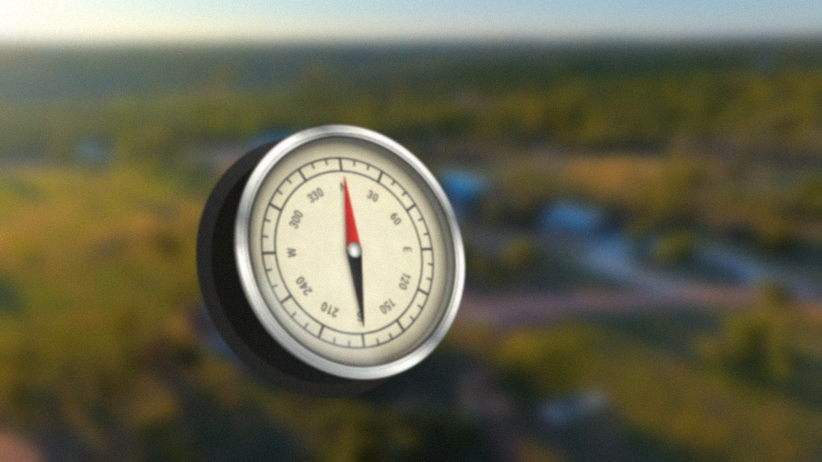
value=0 unit=°
